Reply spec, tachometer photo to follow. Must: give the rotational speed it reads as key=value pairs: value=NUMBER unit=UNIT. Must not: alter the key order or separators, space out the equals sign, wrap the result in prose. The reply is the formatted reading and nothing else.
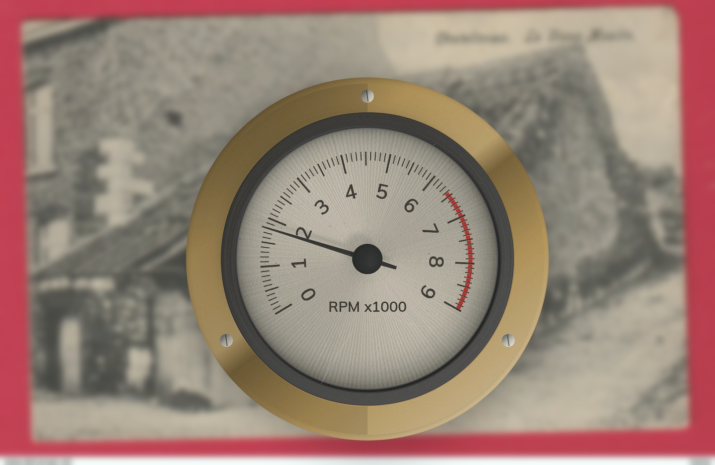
value=1800 unit=rpm
